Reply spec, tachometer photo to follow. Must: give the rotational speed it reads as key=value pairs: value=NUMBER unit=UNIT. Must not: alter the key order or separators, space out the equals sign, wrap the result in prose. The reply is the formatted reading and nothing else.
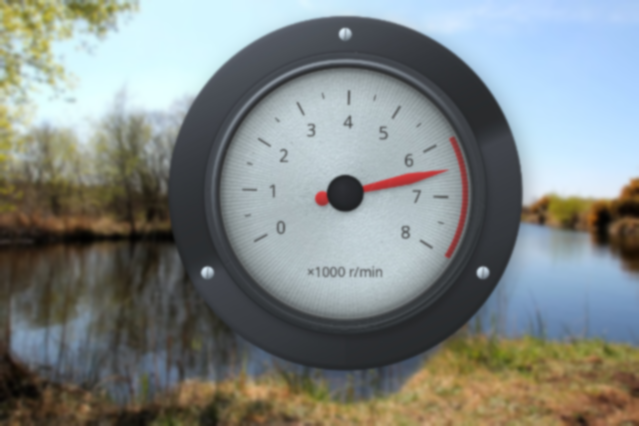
value=6500 unit=rpm
